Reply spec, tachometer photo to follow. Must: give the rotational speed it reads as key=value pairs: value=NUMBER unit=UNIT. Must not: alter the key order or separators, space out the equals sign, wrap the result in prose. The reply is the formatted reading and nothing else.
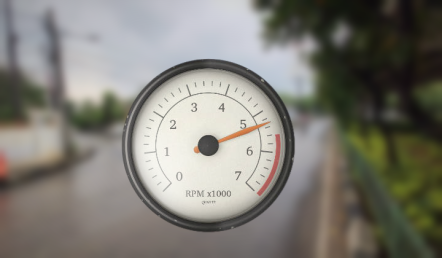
value=5300 unit=rpm
